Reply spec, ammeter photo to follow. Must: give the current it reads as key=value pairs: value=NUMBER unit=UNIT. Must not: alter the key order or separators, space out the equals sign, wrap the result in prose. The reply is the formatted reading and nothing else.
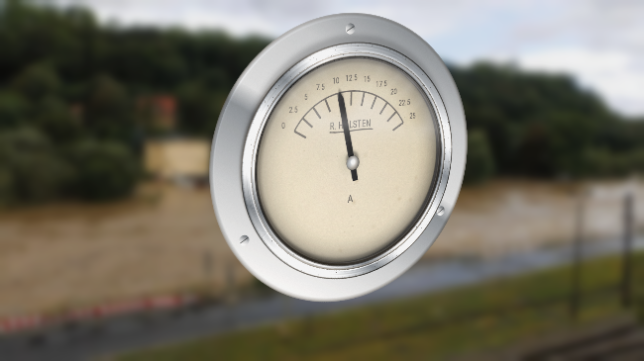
value=10 unit=A
